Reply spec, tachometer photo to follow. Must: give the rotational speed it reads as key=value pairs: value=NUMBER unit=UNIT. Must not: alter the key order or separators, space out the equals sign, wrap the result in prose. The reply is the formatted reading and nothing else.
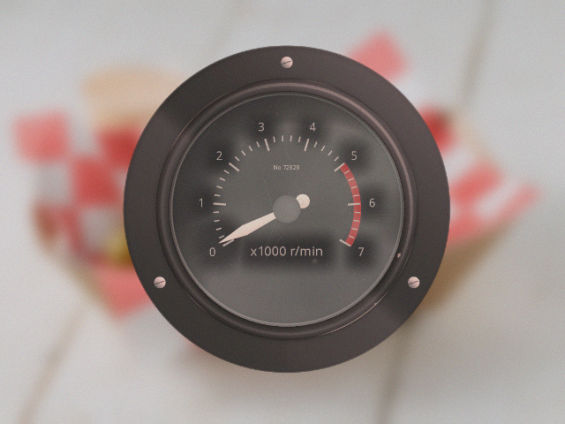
value=100 unit=rpm
